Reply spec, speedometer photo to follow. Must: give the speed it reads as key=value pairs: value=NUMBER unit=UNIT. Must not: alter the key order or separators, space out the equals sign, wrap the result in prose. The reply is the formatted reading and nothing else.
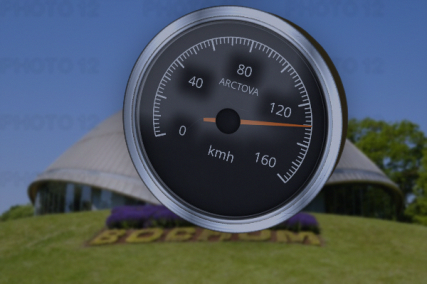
value=130 unit=km/h
